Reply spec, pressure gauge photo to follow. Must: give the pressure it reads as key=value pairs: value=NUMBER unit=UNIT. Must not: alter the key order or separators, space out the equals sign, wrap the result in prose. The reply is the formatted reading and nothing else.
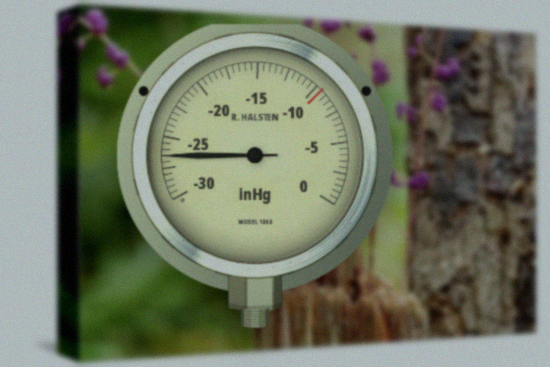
value=-26.5 unit=inHg
